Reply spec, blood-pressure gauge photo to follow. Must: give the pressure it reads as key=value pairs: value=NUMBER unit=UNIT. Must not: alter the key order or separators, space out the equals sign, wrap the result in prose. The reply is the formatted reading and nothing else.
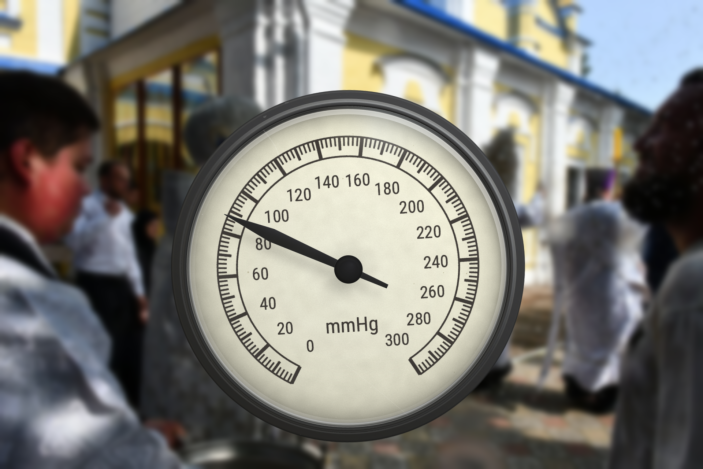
value=88 unit=mmHg
